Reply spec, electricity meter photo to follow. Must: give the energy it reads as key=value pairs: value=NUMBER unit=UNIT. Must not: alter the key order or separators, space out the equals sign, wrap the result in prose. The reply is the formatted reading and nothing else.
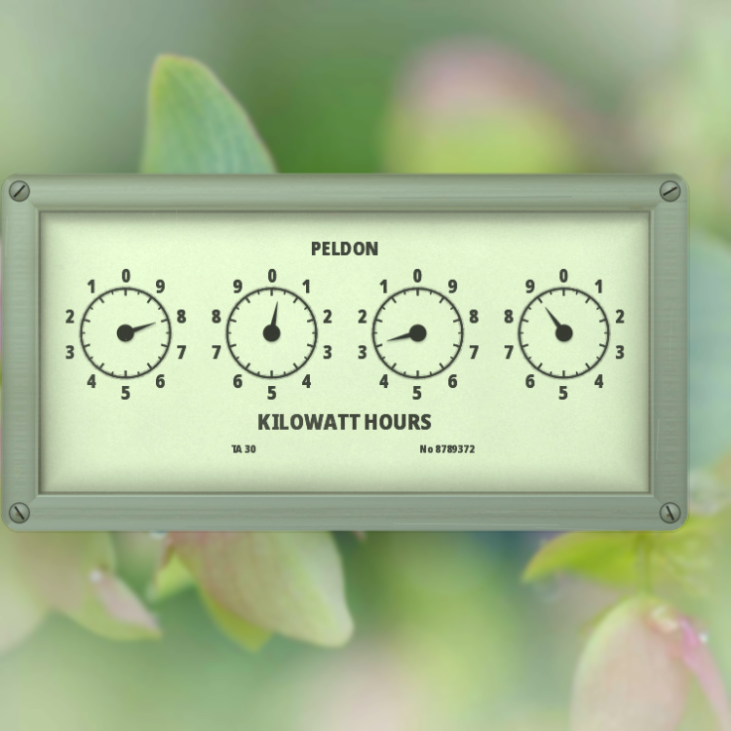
value=8029 unit=kWh
